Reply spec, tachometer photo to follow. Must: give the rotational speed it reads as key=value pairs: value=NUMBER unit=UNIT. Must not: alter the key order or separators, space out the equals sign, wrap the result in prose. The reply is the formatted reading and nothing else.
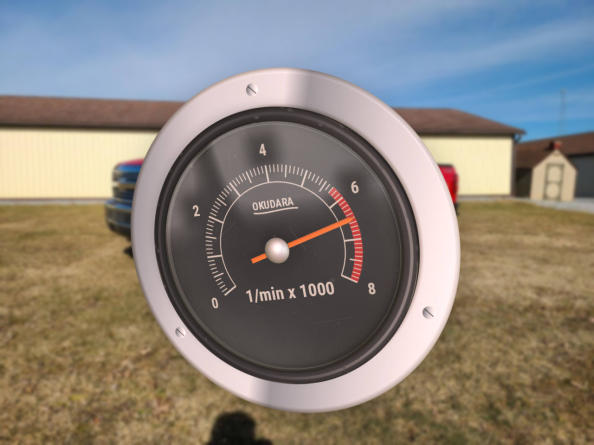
value=6500 unit=rpm
